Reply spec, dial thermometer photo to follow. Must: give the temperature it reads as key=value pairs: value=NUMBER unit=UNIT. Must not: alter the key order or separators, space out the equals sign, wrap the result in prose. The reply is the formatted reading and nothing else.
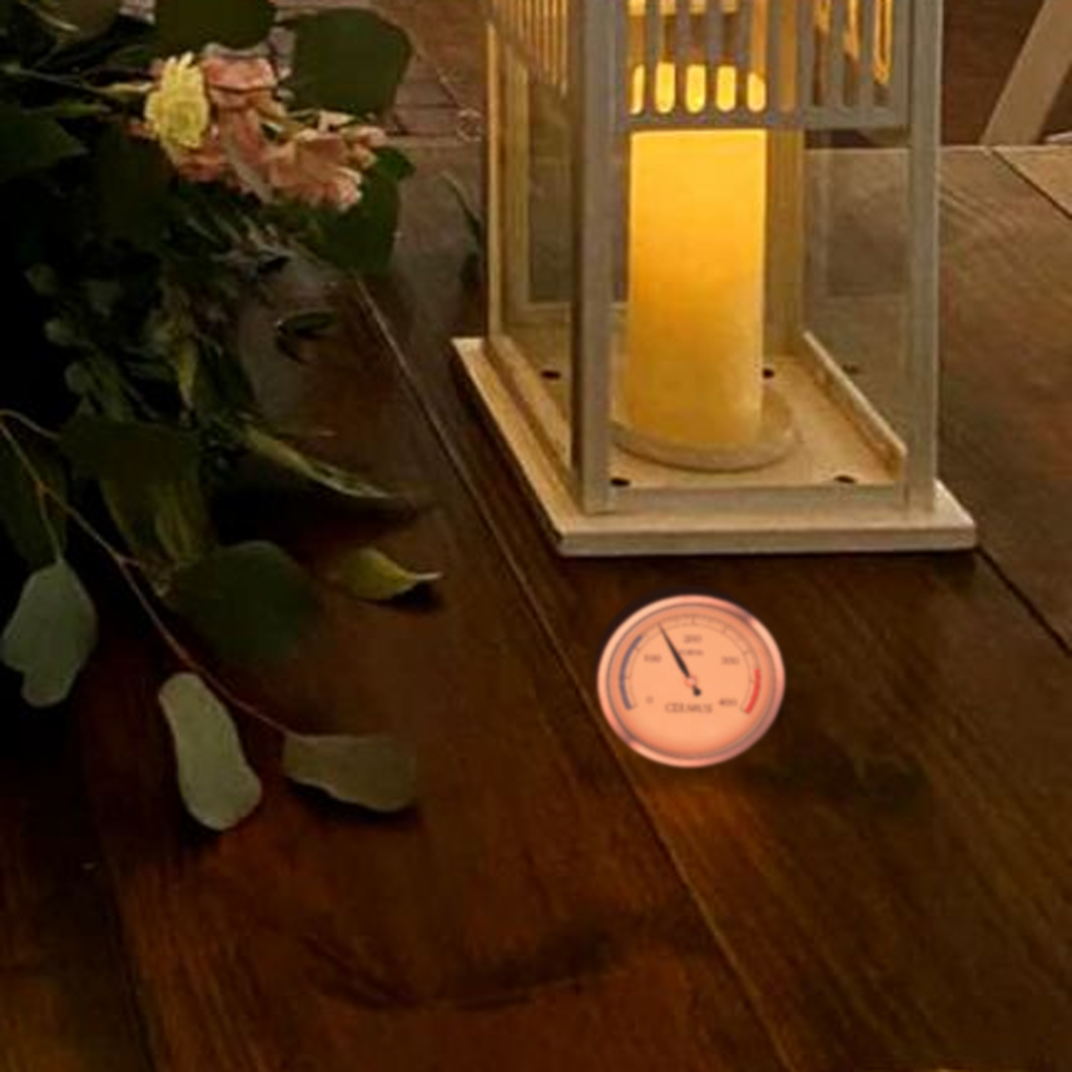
value=150 unit=°C
